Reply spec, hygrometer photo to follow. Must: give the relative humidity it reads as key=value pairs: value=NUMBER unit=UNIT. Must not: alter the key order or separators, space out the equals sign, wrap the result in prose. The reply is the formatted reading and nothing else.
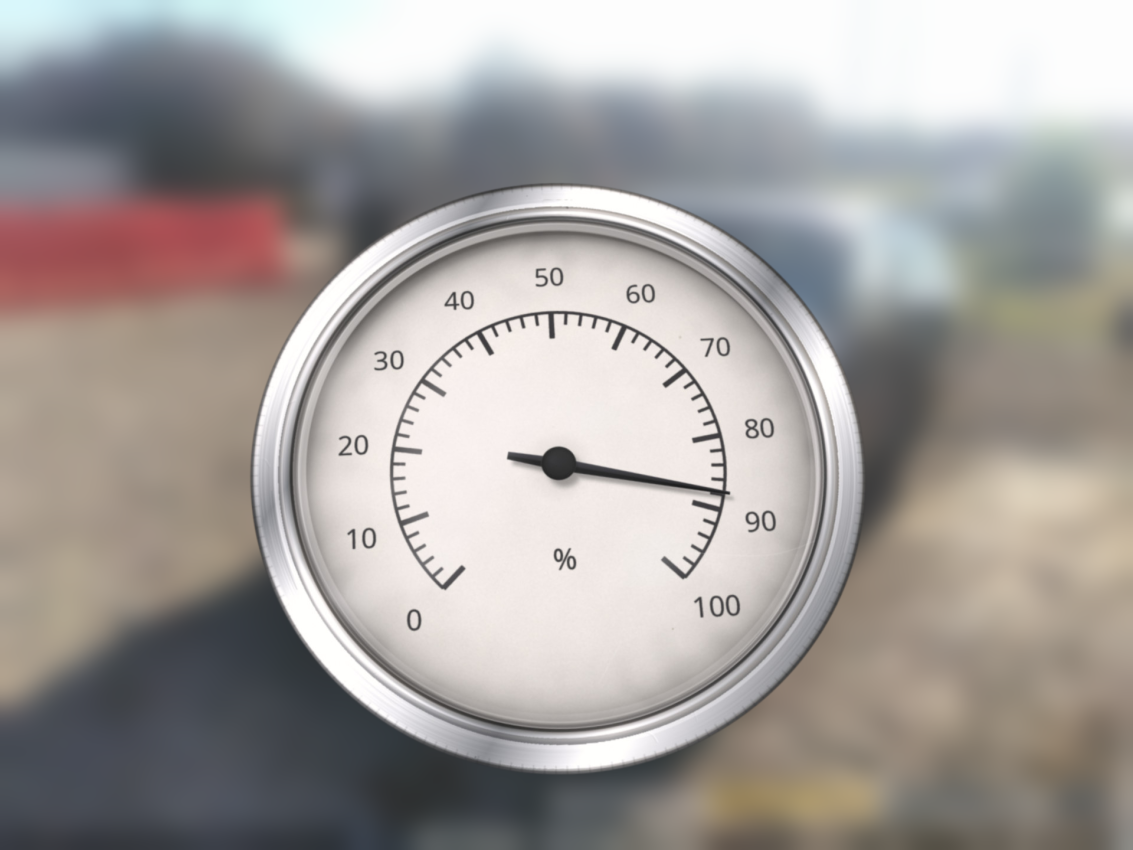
value=88 unit=%
